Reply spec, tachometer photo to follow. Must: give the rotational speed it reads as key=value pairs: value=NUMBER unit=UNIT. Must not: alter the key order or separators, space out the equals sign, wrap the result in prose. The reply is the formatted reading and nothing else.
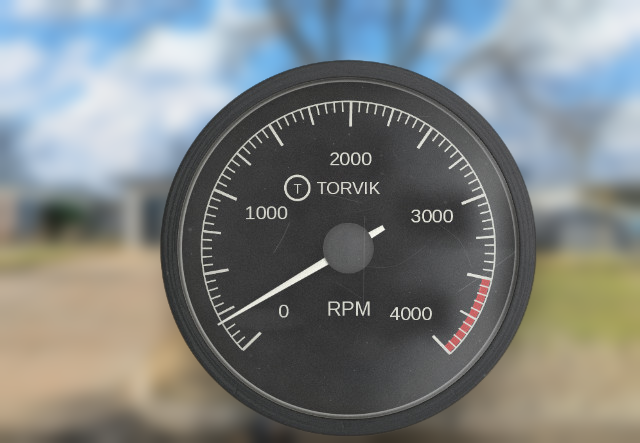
value=200 unit=rpm
